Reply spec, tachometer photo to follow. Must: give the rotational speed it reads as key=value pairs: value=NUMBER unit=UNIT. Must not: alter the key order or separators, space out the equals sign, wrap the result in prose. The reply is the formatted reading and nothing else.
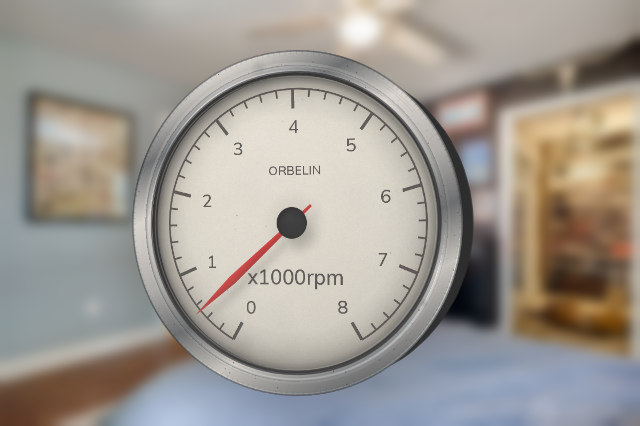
value=500 unit=rpm
